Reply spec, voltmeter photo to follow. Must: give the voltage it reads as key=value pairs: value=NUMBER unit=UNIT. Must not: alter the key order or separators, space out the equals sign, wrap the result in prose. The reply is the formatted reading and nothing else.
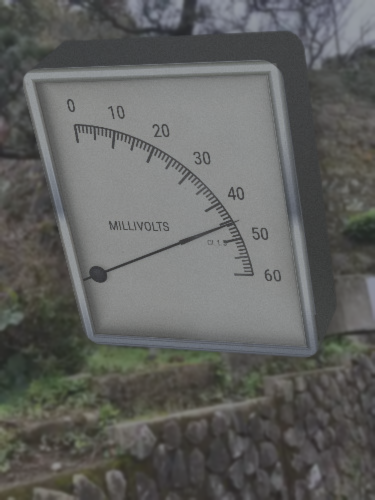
value=45 unit=mV
